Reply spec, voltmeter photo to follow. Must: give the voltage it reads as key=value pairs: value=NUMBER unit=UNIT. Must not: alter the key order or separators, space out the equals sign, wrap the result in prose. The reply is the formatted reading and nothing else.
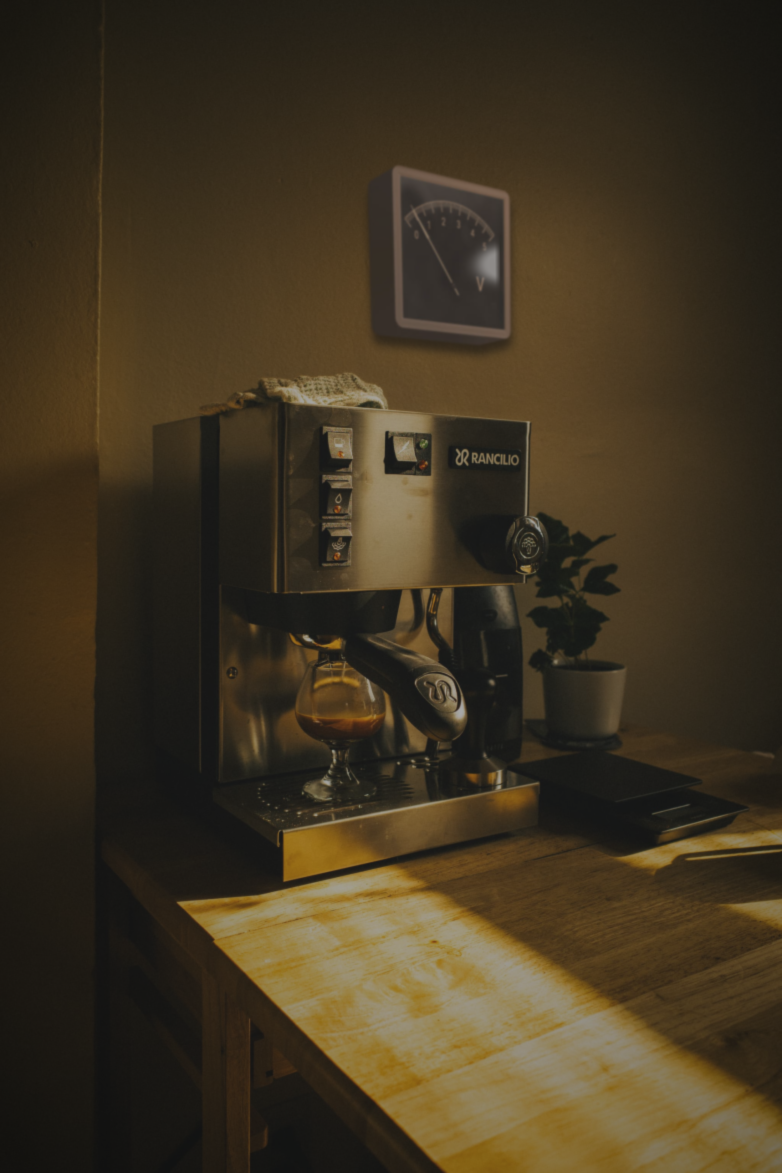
value=0.5 unit=V
